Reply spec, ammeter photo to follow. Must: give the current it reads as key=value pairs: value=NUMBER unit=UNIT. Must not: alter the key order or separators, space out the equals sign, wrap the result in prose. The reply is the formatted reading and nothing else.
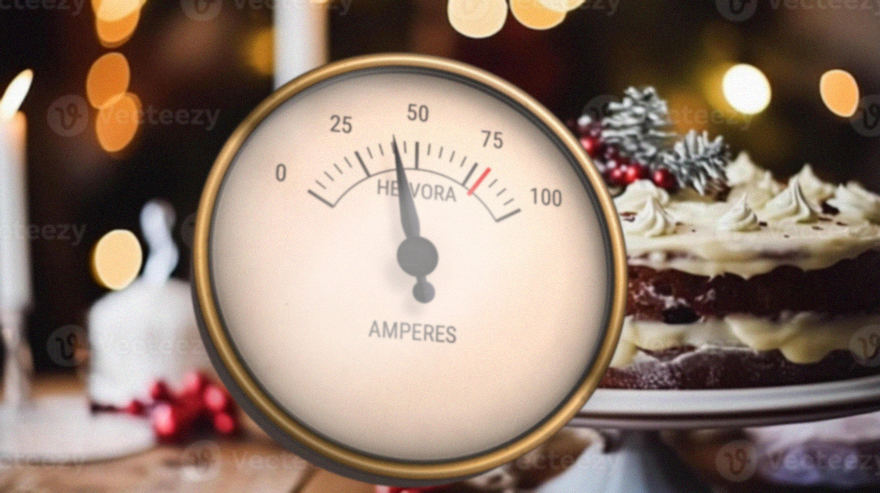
value=40 unit=A
